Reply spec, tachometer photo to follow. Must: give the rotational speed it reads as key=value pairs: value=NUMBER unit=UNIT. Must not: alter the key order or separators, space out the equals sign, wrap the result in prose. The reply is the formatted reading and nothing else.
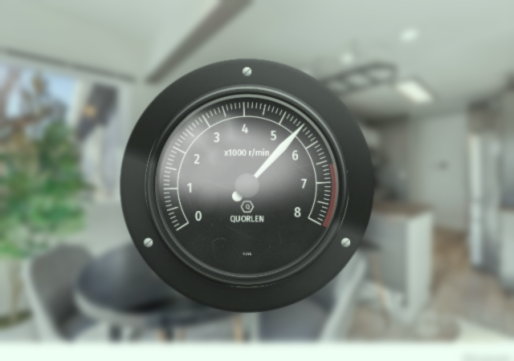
value=5500 unit=rpm
